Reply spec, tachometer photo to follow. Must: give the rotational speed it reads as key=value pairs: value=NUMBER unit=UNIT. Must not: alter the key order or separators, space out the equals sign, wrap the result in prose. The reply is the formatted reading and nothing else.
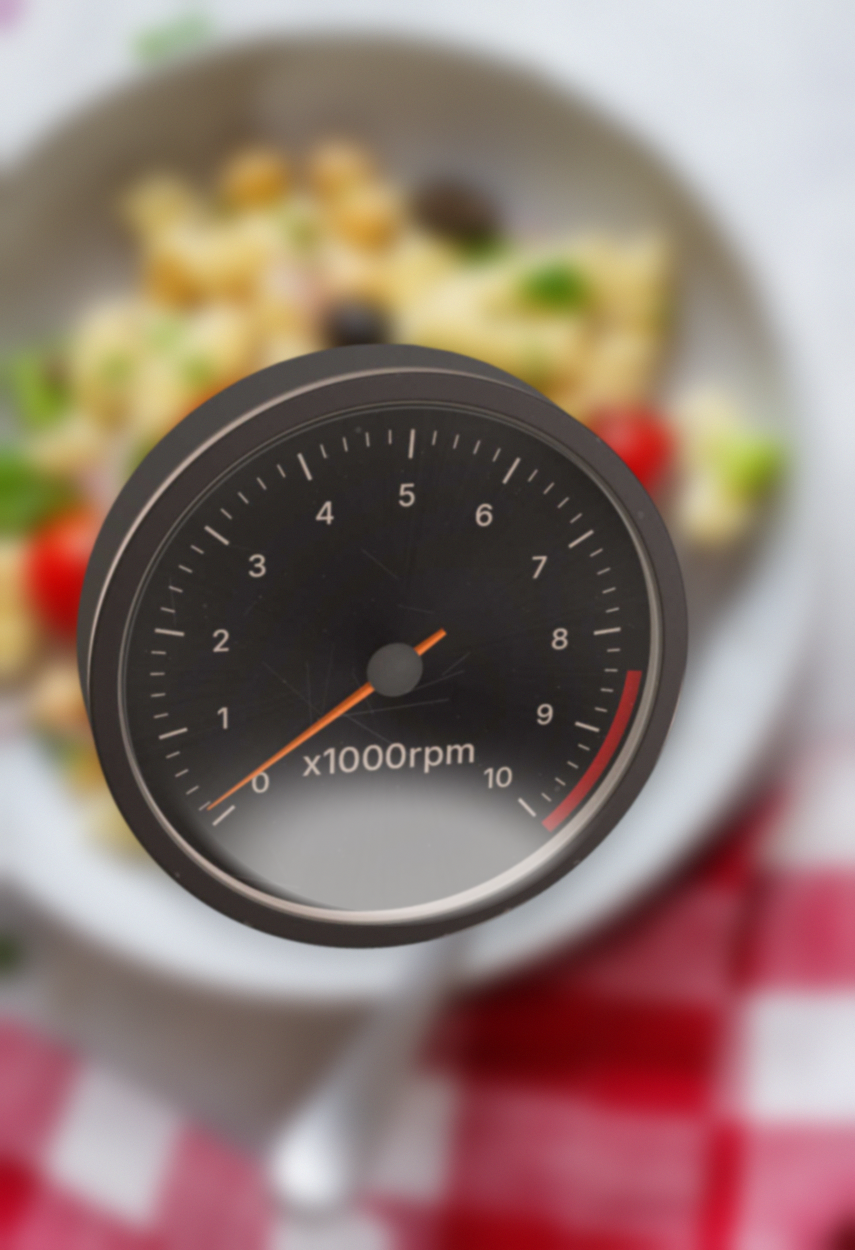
value=200 unit=rpm
